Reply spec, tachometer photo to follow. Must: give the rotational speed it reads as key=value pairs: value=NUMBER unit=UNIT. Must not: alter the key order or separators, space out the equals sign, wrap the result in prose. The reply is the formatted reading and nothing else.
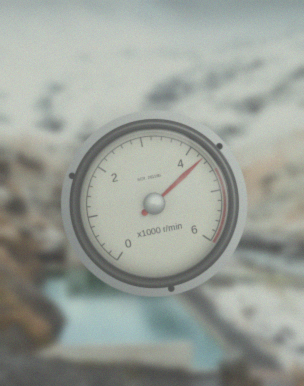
value=4300 unit=rpm
